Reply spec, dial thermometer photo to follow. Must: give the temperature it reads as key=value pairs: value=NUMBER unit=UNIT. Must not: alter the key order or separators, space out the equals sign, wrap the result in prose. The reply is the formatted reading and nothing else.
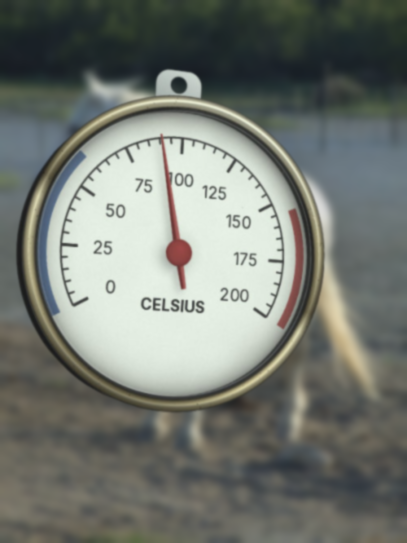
value=90 unit=°C
